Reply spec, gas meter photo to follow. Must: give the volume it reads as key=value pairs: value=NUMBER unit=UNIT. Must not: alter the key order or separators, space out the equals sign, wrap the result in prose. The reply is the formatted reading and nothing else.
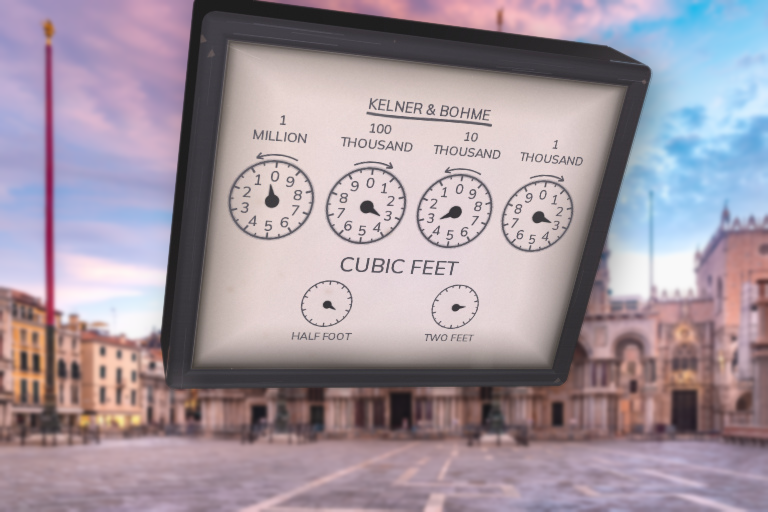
value=33300 unit=ft³
